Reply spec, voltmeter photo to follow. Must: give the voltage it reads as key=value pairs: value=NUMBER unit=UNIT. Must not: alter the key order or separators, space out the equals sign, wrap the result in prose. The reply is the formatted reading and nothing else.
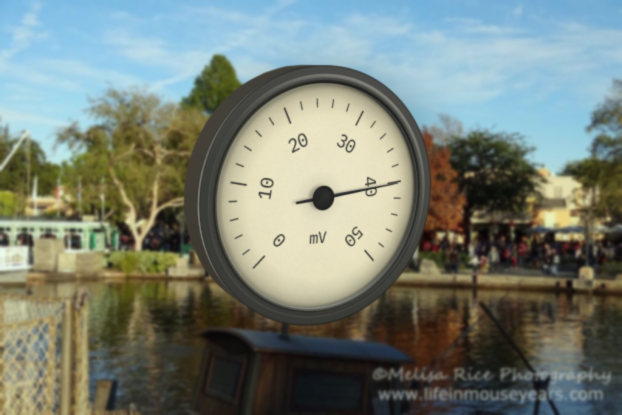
value=40 unit=mV
